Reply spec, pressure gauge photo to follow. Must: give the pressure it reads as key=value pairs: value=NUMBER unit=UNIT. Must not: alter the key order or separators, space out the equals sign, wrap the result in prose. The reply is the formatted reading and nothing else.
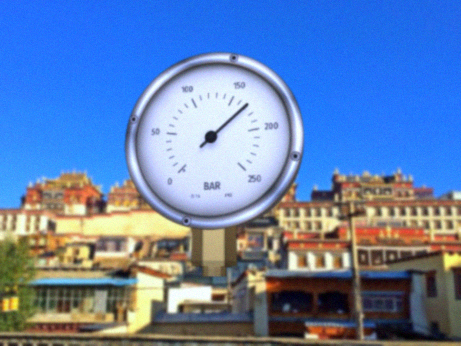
value=170 unit=bar
